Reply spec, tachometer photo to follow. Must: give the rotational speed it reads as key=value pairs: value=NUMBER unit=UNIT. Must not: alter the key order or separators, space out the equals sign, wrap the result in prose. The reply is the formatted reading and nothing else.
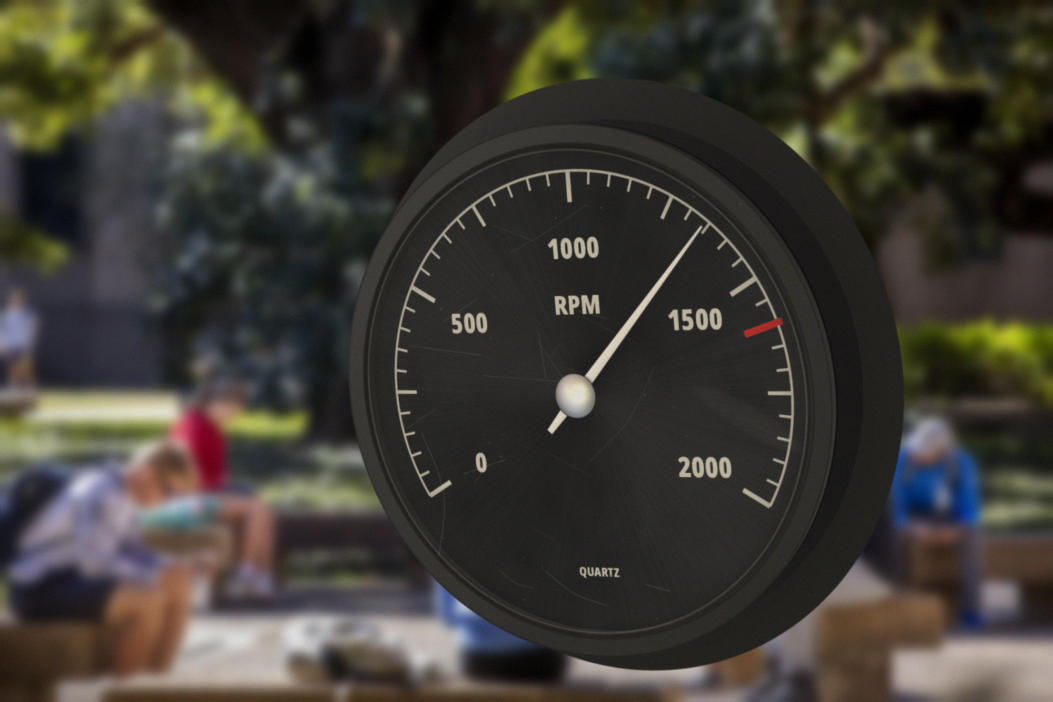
value=1350 unit=rpm
